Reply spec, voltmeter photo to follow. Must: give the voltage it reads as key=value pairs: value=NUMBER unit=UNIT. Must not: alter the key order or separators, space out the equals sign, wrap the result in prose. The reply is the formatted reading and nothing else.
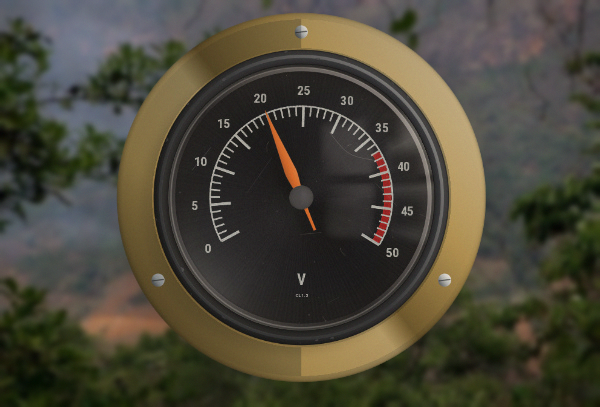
value=20 unit=V
